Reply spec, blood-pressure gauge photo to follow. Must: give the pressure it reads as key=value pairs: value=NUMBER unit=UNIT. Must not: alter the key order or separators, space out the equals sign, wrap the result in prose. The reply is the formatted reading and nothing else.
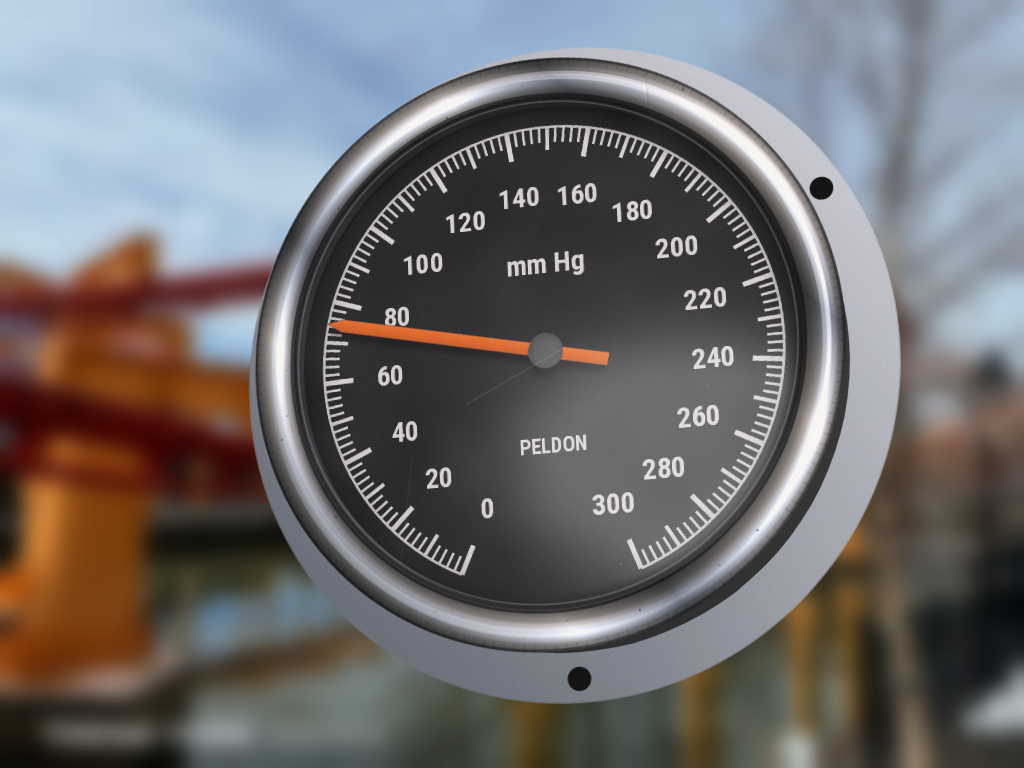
value=74 unit=mmHg
